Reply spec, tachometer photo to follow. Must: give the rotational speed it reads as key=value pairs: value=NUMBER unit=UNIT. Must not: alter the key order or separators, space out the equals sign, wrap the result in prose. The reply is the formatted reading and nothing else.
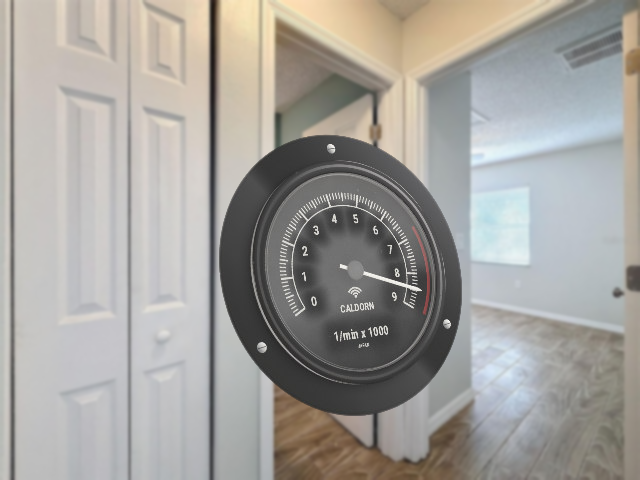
value=8500 unit=rpm
